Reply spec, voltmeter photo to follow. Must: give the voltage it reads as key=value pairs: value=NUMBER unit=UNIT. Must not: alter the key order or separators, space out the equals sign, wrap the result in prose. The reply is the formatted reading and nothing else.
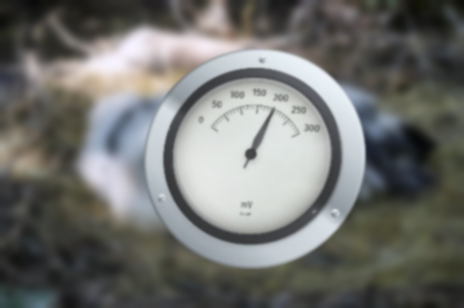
value=200 unit=mV
